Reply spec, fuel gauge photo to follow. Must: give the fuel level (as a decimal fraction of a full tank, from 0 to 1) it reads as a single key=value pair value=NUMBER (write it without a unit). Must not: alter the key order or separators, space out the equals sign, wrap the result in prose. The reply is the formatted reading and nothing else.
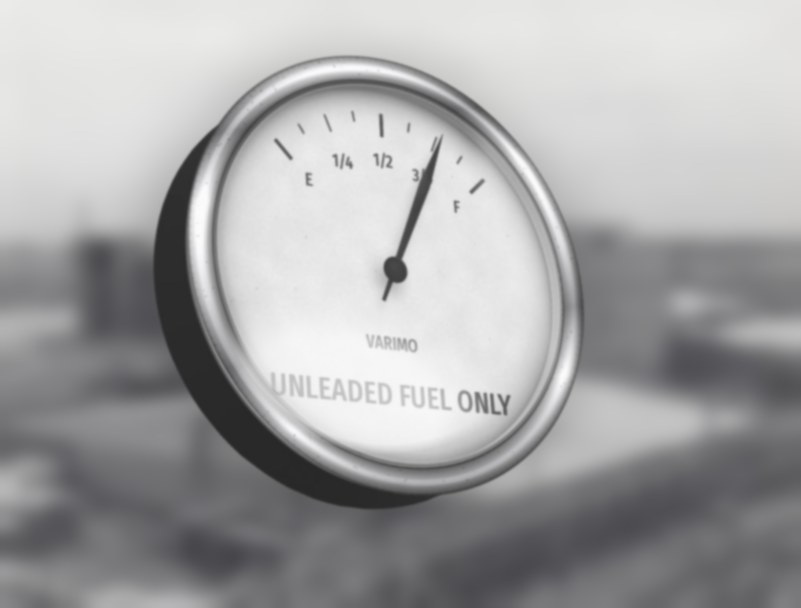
value=0.75
